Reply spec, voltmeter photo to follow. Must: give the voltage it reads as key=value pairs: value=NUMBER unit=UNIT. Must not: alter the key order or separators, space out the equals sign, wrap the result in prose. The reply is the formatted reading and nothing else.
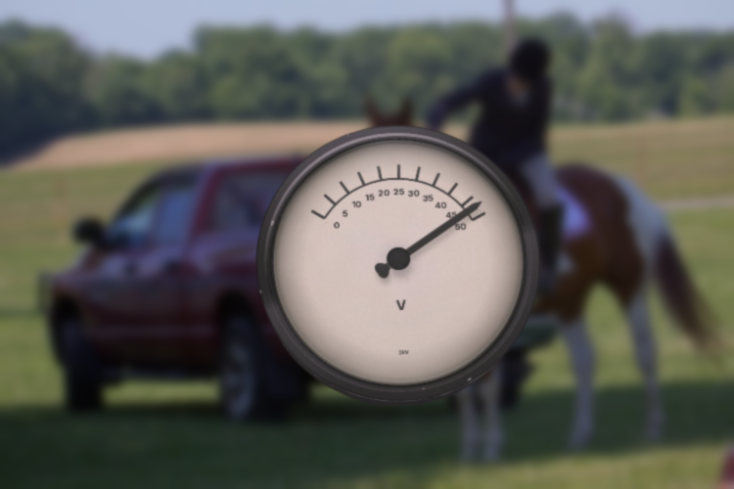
value=47.5 unit=V
